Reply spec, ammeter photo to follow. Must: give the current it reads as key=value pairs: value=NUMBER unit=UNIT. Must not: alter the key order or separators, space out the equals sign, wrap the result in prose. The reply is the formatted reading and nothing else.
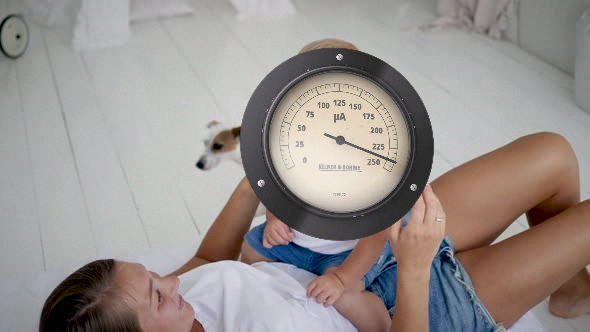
value=240 unit=µA
